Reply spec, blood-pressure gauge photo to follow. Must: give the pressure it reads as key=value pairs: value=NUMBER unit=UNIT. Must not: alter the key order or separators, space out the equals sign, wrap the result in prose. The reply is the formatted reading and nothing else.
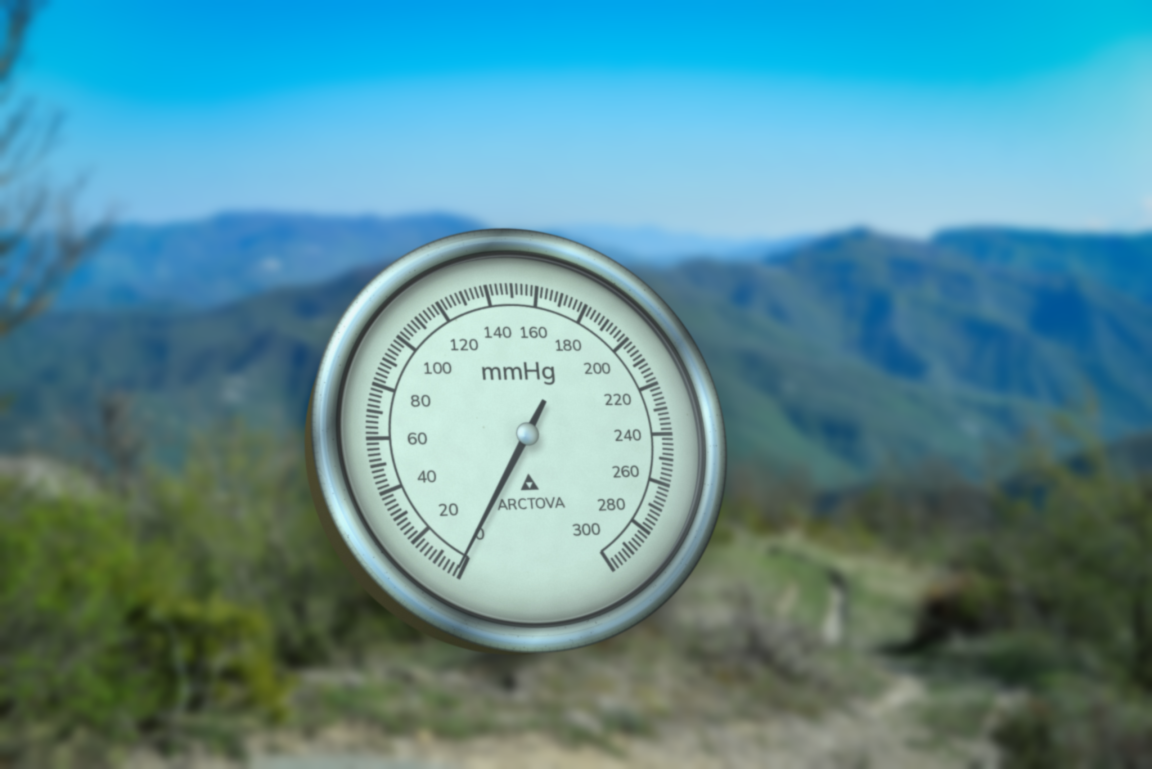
value=2 unit=mmHg
